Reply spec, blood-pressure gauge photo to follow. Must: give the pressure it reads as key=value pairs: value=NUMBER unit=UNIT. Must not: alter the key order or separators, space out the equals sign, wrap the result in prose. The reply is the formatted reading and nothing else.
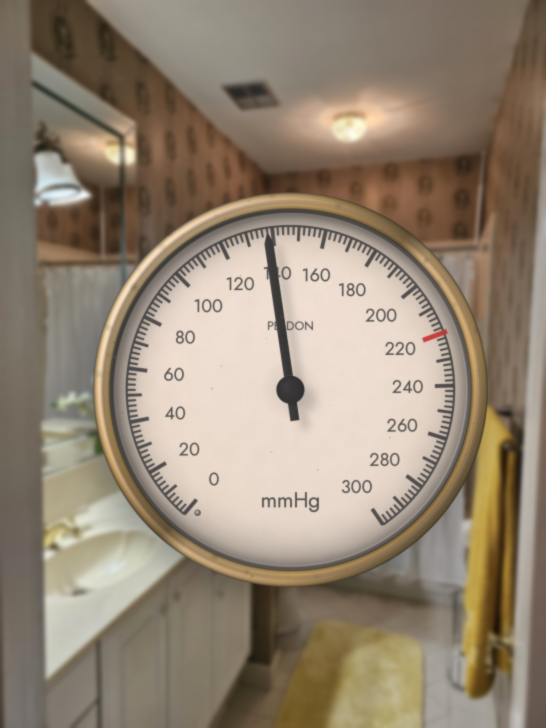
value=138 unit=mmHg
